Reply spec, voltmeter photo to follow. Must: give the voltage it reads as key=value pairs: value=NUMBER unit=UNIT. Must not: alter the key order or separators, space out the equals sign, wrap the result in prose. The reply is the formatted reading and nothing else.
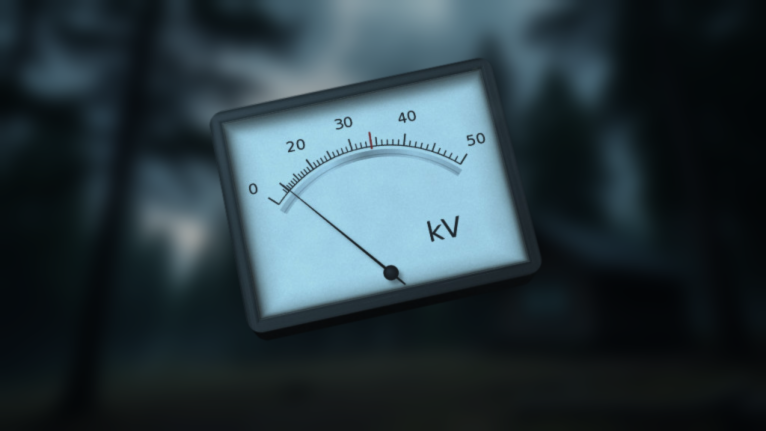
value=10 unit=kV
